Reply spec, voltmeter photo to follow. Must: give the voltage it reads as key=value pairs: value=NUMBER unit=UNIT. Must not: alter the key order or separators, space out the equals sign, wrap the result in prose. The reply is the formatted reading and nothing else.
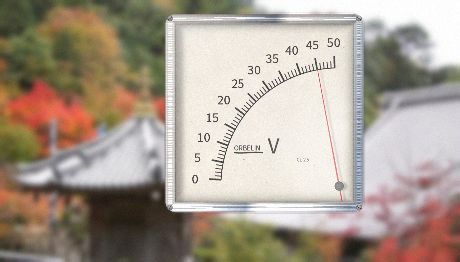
value=45 unit=V
